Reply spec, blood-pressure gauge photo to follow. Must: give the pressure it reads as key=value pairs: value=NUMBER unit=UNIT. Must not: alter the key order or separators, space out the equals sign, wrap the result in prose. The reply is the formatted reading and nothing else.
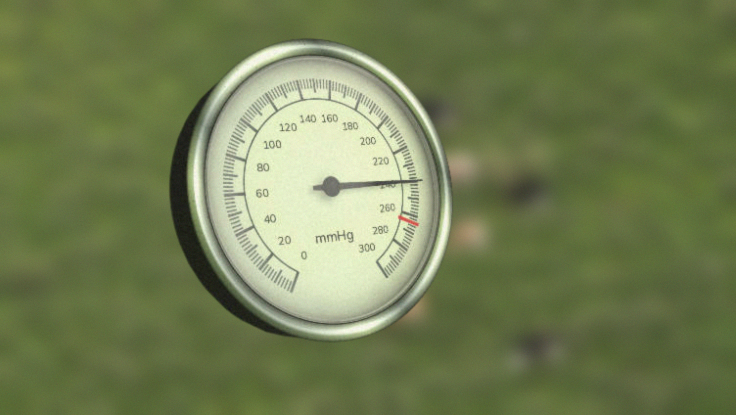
value=240 unit=mmHg
